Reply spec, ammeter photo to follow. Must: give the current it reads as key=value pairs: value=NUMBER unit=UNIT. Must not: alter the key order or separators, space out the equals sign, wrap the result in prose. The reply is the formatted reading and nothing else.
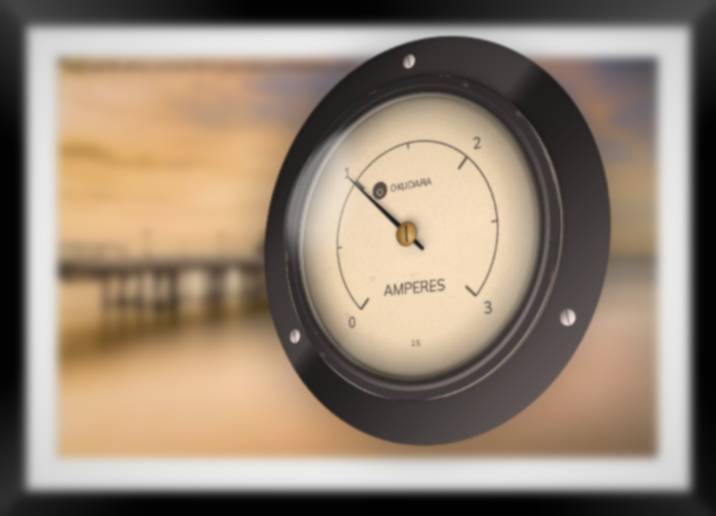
value=1 unit=A
